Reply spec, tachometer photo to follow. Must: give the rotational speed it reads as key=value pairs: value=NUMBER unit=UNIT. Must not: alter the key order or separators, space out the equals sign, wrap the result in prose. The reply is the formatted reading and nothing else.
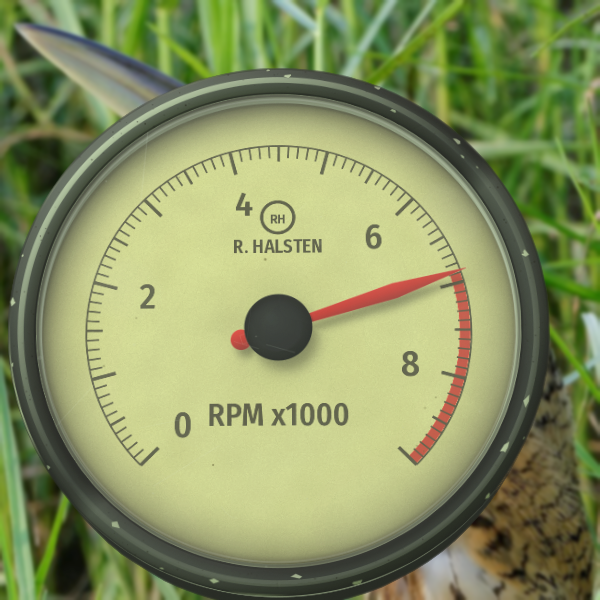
value=6900 unit=rpm
